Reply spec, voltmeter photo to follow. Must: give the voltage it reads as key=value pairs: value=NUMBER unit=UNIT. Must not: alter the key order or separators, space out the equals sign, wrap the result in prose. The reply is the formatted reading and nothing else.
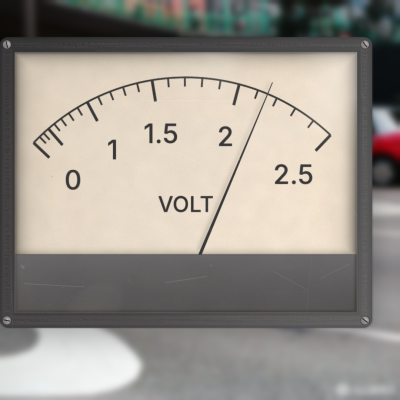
value=2.15 unit=V
